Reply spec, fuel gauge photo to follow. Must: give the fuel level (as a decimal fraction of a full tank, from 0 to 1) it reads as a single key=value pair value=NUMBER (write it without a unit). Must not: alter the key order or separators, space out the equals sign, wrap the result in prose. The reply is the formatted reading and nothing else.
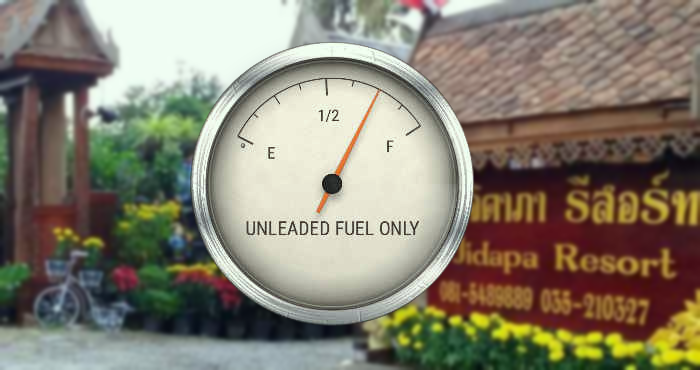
value=0.75
